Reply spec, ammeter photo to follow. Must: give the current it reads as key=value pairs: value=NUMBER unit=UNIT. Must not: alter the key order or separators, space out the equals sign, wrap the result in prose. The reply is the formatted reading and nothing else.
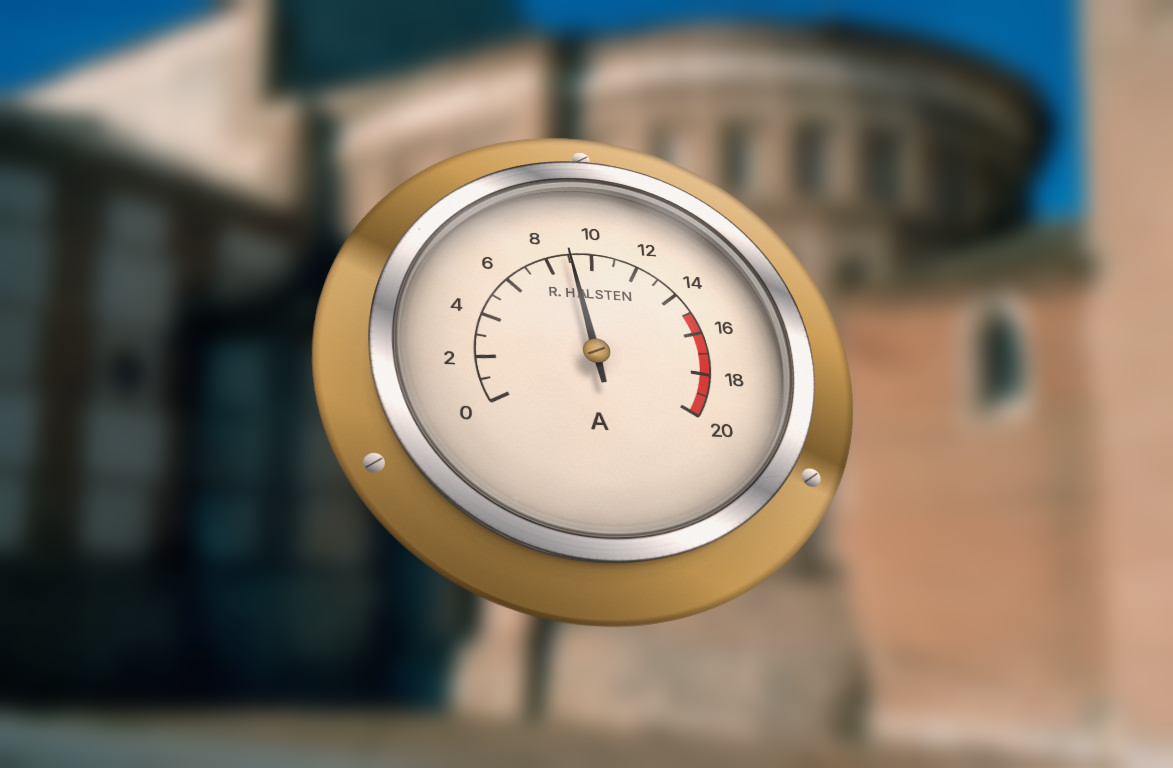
value=9 unit=A
